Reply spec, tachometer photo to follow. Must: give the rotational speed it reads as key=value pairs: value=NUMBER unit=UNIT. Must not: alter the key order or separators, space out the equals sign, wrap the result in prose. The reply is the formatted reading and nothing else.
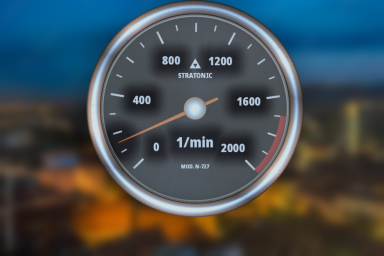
value=150 unit=rpm
